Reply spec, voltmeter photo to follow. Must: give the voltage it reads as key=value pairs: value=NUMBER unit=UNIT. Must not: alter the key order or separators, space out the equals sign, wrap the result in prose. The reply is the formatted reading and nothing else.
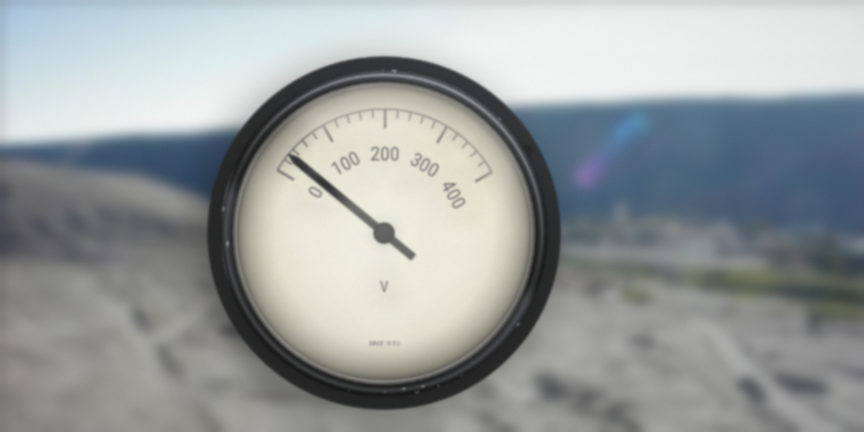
value=30 unit=V
